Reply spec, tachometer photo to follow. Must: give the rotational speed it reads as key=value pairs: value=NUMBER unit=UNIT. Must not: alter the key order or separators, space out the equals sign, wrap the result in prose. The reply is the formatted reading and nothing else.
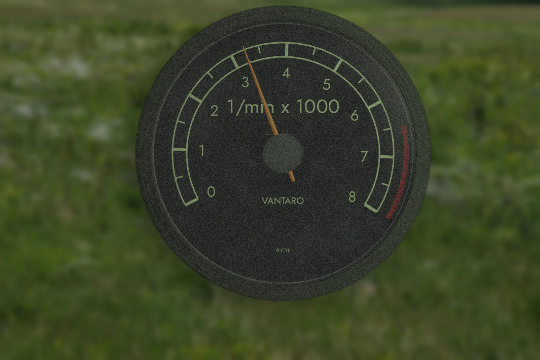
value=3250 unit=rpm
